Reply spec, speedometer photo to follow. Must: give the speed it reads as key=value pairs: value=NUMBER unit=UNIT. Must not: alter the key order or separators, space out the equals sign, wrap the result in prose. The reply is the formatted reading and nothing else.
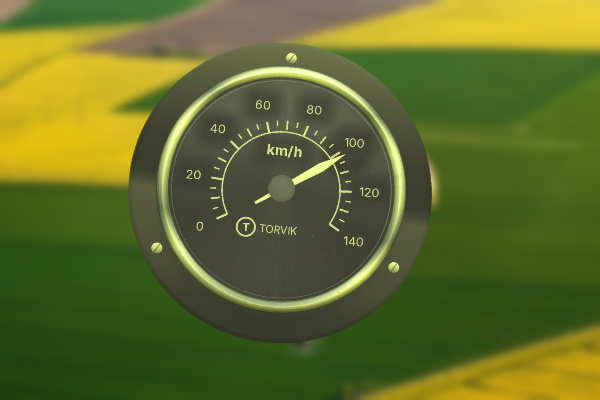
value=102.5 unit=km/h
